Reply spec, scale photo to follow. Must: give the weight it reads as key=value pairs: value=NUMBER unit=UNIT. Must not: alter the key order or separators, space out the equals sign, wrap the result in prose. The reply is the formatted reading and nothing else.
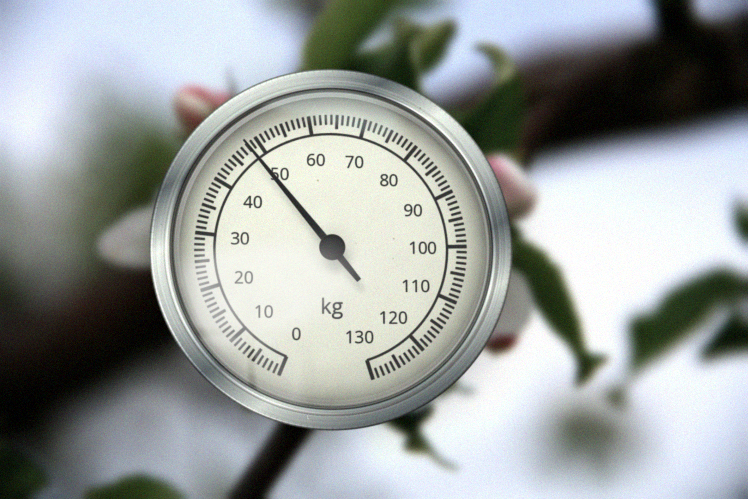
value=48 unit=kg
